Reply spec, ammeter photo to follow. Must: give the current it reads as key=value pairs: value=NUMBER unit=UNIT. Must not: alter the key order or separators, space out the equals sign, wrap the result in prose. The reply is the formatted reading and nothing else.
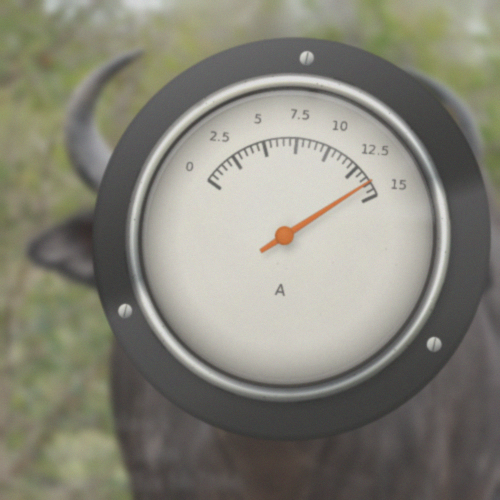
value=14 unit=A
